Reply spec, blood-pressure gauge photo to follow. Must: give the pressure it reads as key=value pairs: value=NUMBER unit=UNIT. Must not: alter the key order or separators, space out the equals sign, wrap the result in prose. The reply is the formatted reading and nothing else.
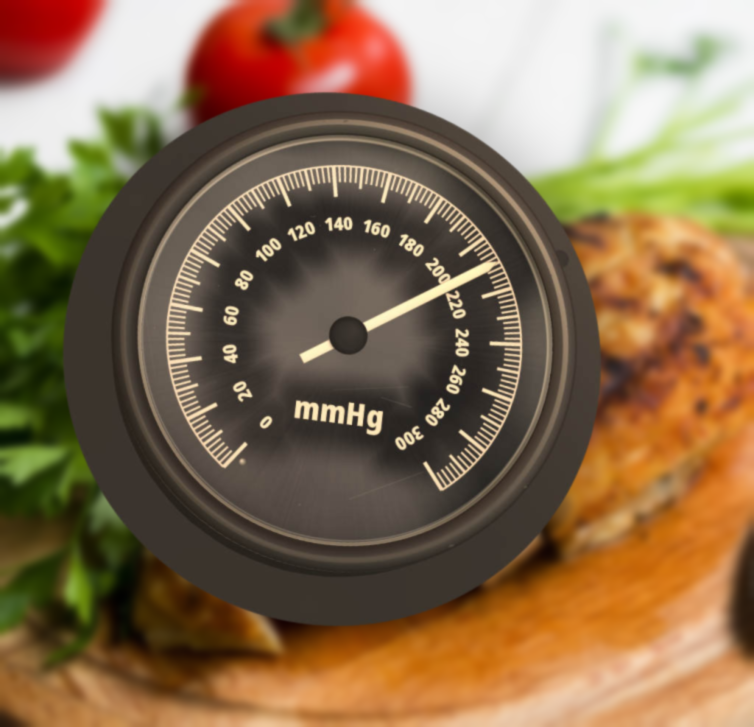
value=210 unit=mmHg
